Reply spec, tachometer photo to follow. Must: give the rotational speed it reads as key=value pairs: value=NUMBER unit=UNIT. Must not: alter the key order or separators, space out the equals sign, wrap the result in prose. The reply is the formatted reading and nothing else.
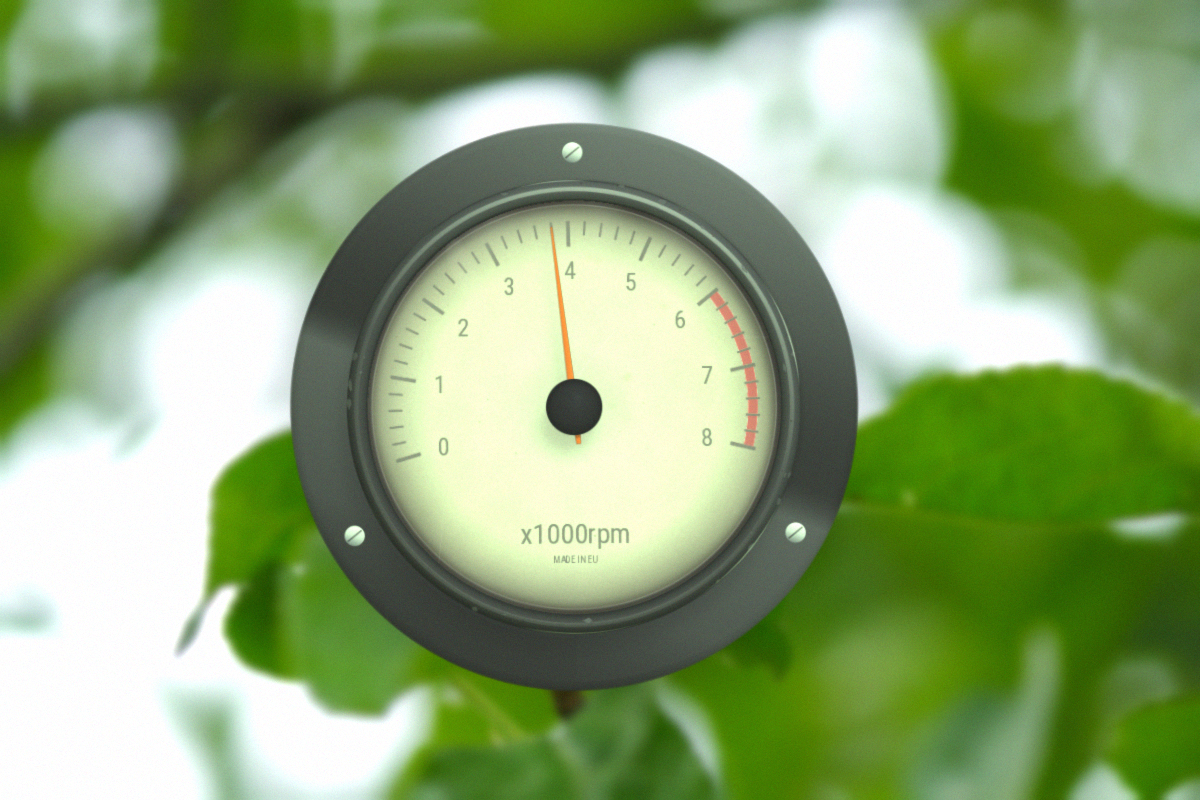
value=3800 unit=rpm
